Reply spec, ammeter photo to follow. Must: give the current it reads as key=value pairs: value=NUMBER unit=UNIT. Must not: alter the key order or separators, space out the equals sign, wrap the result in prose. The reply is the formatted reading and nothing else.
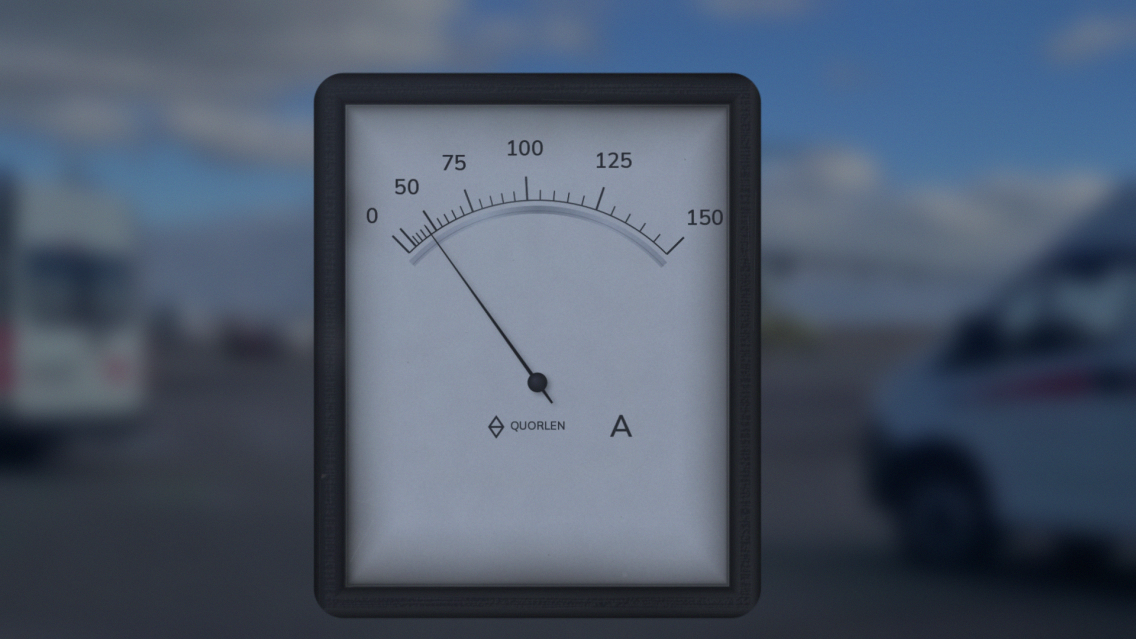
value=45 unit=A
